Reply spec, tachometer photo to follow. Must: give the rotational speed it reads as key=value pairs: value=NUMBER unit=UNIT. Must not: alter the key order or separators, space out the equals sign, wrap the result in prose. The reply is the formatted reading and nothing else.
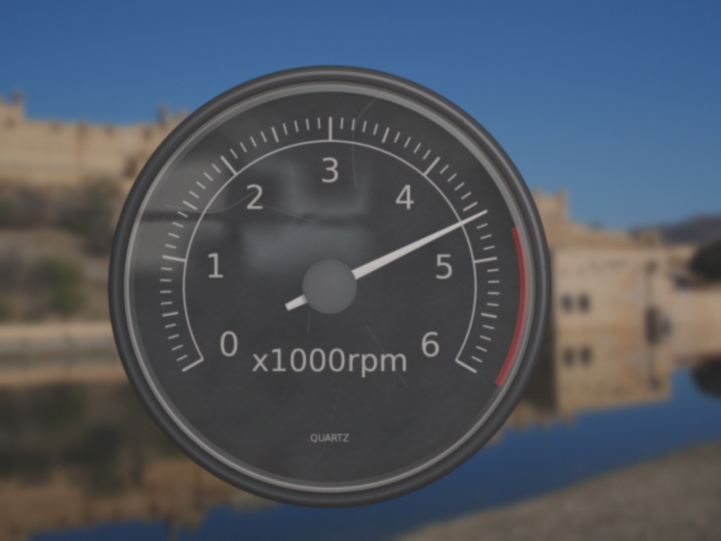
value=4600 unit=rpm
